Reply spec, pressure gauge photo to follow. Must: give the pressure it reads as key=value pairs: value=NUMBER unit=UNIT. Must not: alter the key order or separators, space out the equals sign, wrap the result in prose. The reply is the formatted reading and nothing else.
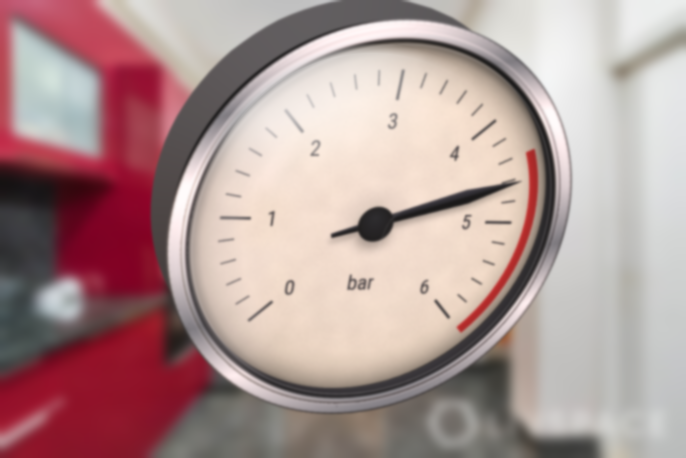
value=4.6 unit=bar
